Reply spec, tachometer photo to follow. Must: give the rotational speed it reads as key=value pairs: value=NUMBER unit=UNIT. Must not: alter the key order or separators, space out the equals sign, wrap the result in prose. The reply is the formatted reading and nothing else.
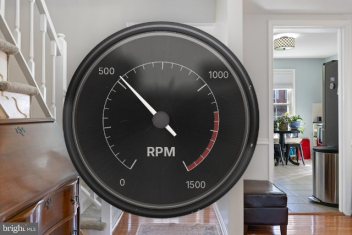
value=525 unit=rpm
